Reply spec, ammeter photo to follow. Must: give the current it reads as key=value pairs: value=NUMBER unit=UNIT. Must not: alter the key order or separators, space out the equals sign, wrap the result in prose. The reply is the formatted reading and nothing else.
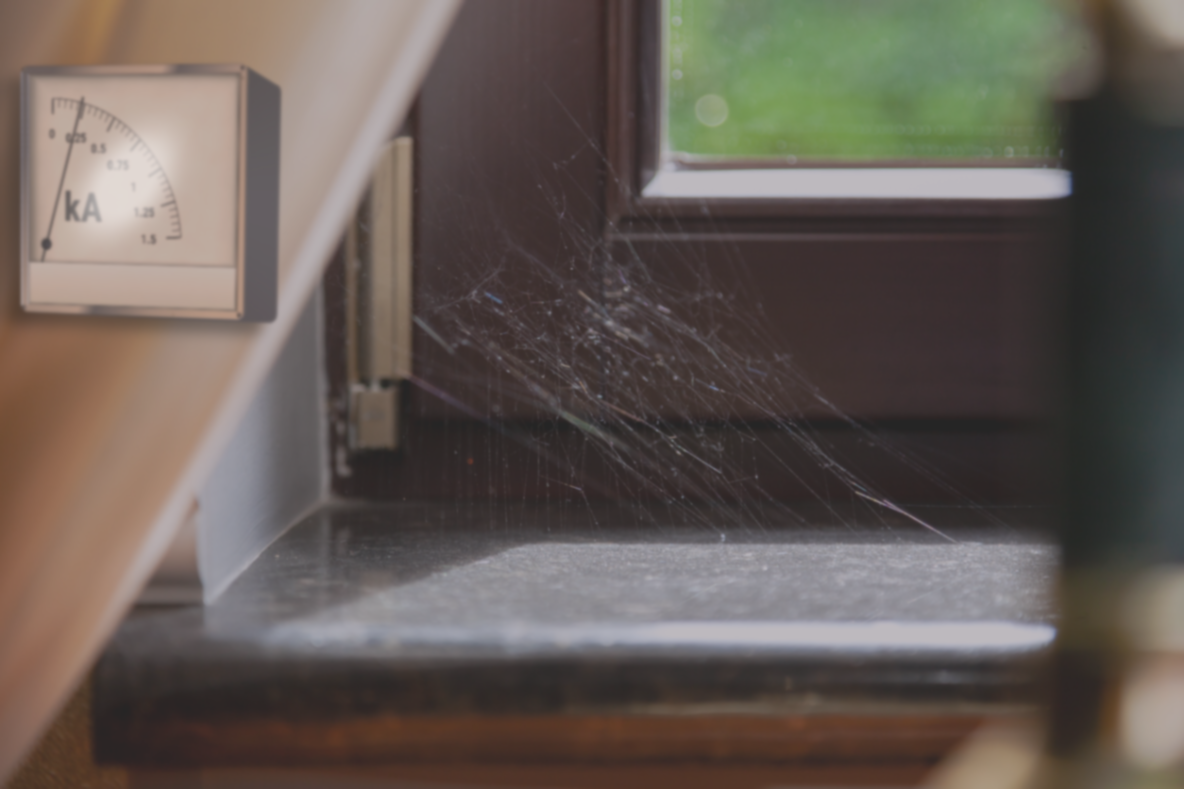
value=0.25 unit=kA
